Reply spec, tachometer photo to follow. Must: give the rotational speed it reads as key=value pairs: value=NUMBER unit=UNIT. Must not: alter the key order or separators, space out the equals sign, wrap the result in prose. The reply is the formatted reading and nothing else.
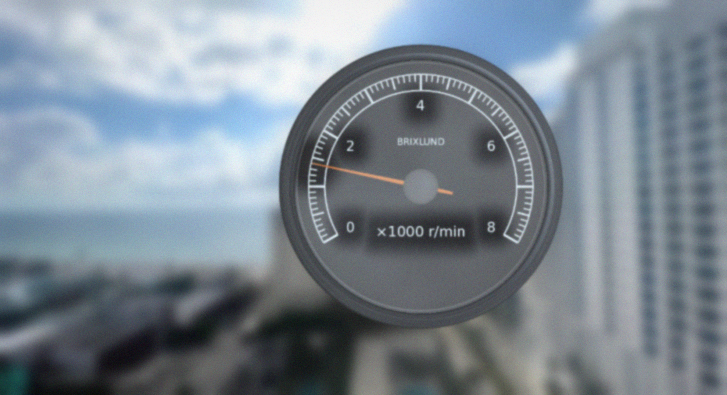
value=1400 unit=rpm
